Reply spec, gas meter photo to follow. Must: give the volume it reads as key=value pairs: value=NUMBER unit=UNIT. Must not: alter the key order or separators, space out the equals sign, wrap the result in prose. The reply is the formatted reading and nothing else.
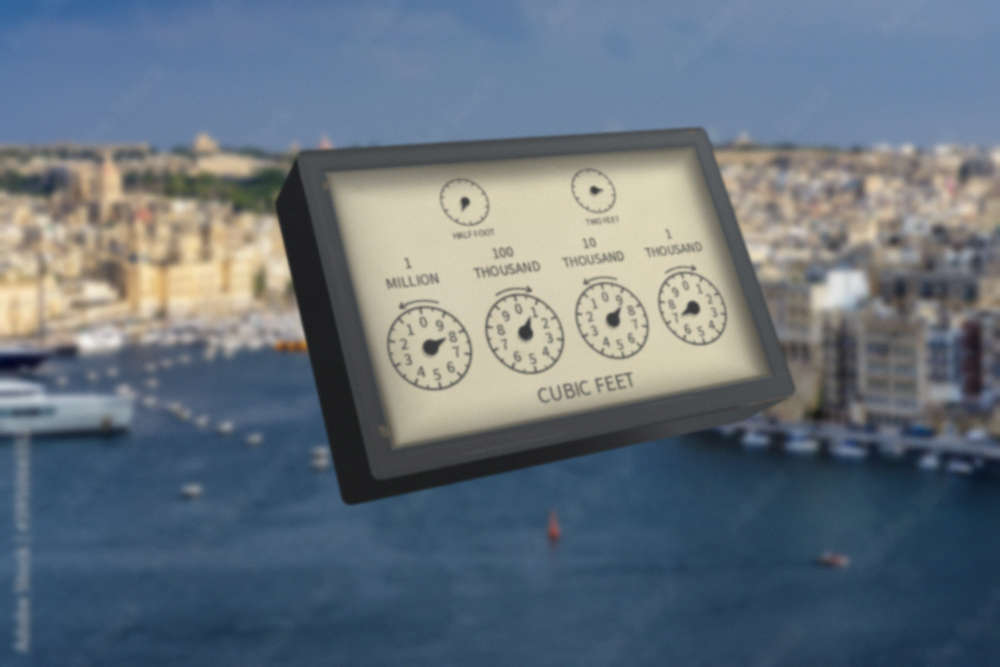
value=808700 unit=ft³
